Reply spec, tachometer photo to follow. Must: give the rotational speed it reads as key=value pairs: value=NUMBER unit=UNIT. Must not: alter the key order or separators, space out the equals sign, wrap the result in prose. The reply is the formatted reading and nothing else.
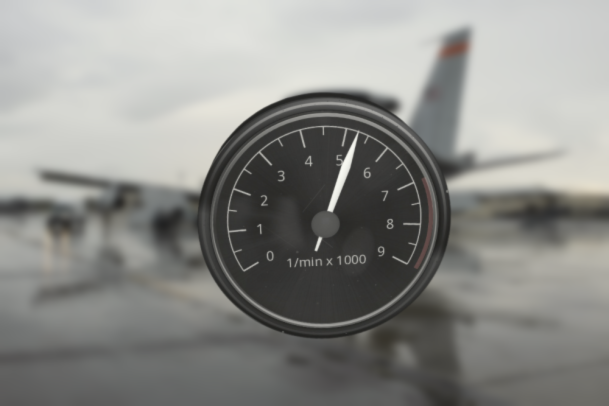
value=5250 unit=rpm
